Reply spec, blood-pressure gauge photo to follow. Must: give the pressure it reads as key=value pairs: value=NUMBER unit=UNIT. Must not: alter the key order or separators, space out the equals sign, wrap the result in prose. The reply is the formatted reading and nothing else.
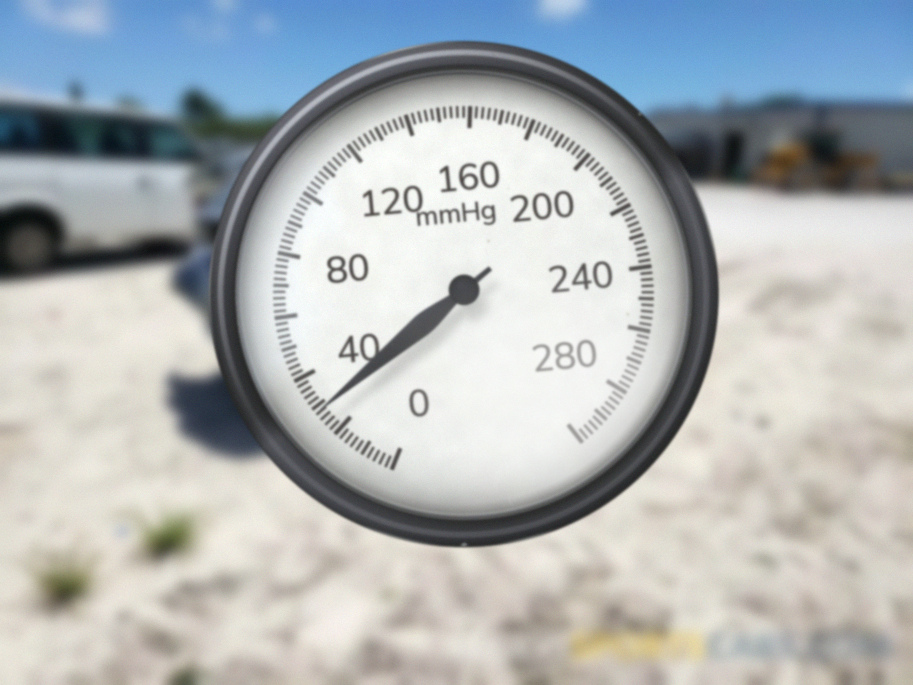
value=28 unit=mmHg
